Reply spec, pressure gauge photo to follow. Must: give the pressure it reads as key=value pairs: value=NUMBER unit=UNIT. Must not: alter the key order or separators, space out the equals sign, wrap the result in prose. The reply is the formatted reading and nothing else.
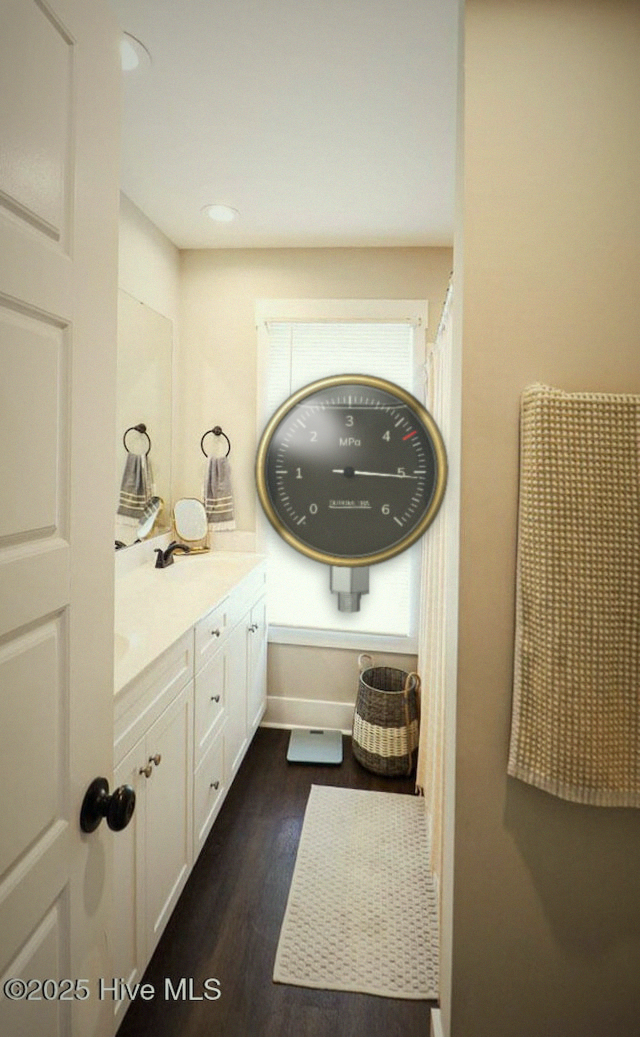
value=5.1 unit=MPa
